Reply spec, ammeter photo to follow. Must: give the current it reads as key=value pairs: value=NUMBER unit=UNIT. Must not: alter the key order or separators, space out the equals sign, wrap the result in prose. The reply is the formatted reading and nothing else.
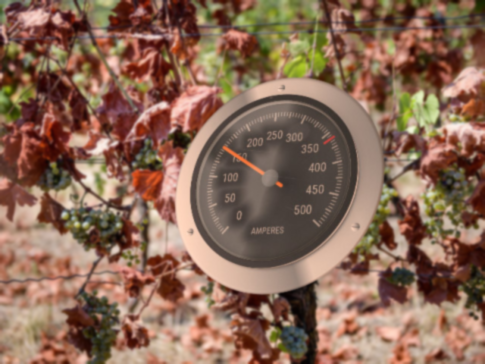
value=150 unit=A
